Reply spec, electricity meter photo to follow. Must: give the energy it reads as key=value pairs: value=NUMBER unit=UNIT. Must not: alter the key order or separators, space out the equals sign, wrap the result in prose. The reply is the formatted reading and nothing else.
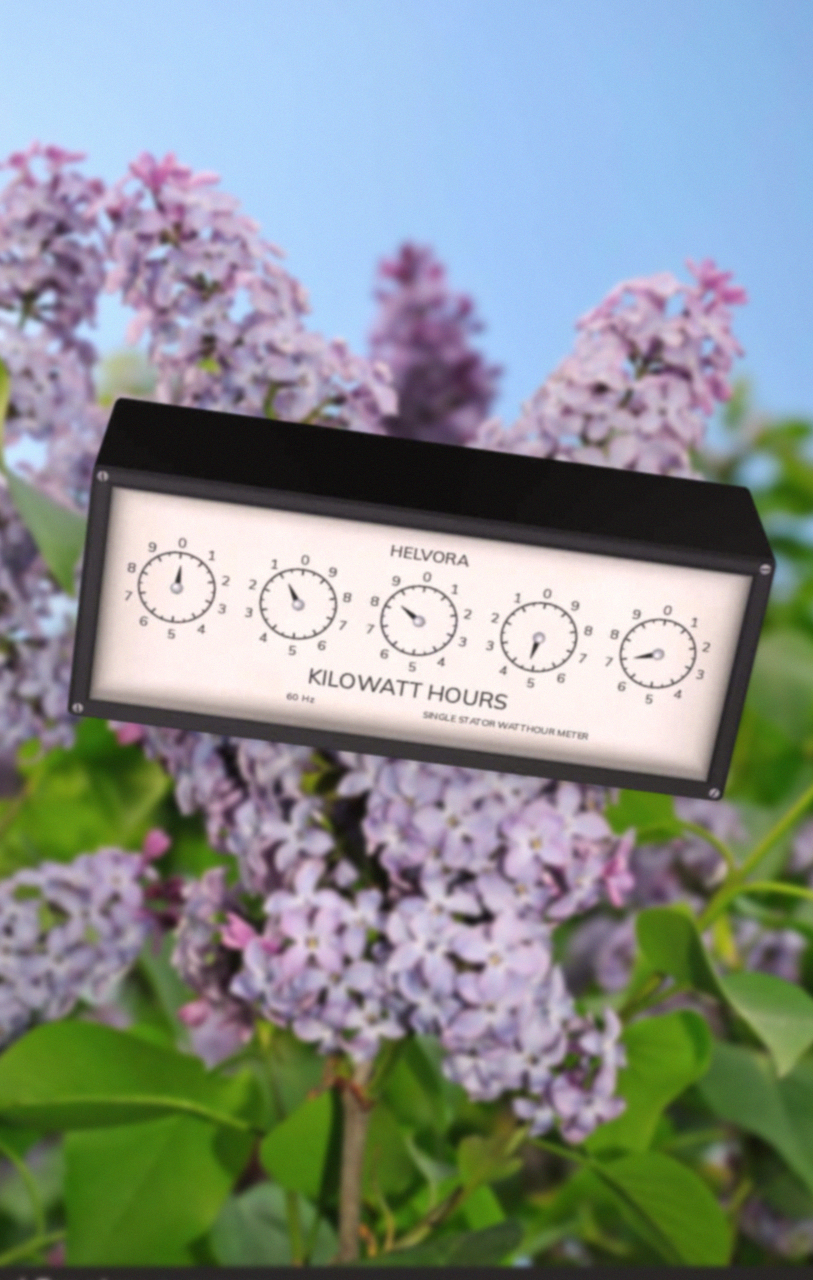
value=847 unit=kWh
